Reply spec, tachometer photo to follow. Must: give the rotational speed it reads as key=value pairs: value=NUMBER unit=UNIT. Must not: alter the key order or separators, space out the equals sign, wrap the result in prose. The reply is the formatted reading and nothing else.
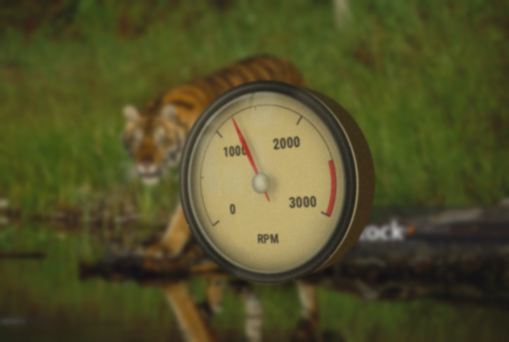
value=1250 unit=rpm
